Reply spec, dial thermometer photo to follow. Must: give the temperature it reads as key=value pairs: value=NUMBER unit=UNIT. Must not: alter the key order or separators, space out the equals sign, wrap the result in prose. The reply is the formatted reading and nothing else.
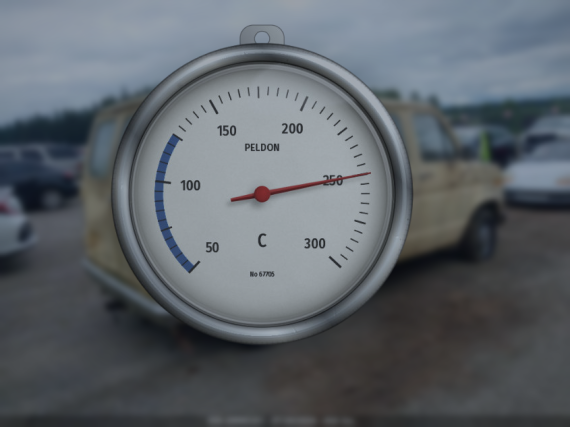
value=250 unit=°C
